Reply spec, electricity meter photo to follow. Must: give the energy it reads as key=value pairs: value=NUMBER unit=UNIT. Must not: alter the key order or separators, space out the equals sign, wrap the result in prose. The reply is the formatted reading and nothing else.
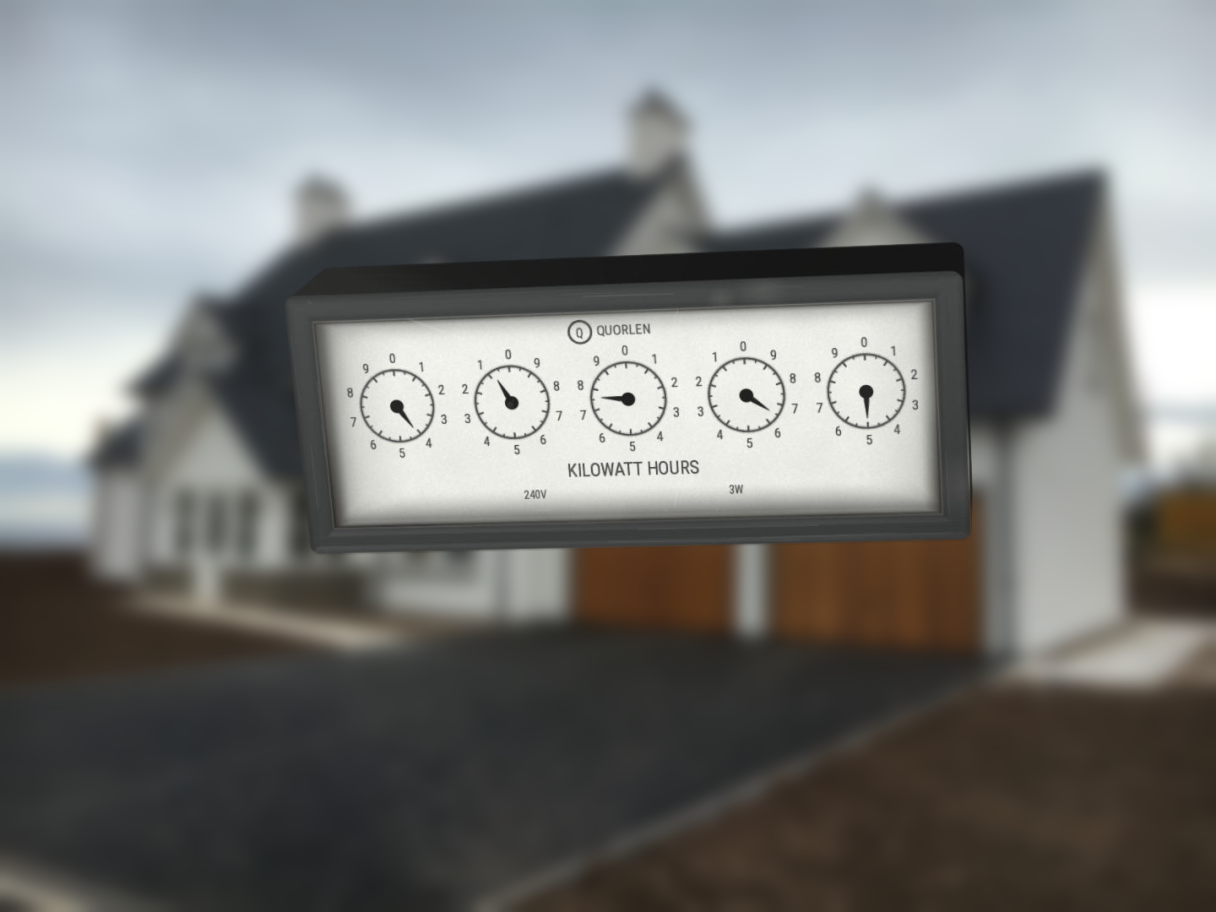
value=40765 unit=kWh
